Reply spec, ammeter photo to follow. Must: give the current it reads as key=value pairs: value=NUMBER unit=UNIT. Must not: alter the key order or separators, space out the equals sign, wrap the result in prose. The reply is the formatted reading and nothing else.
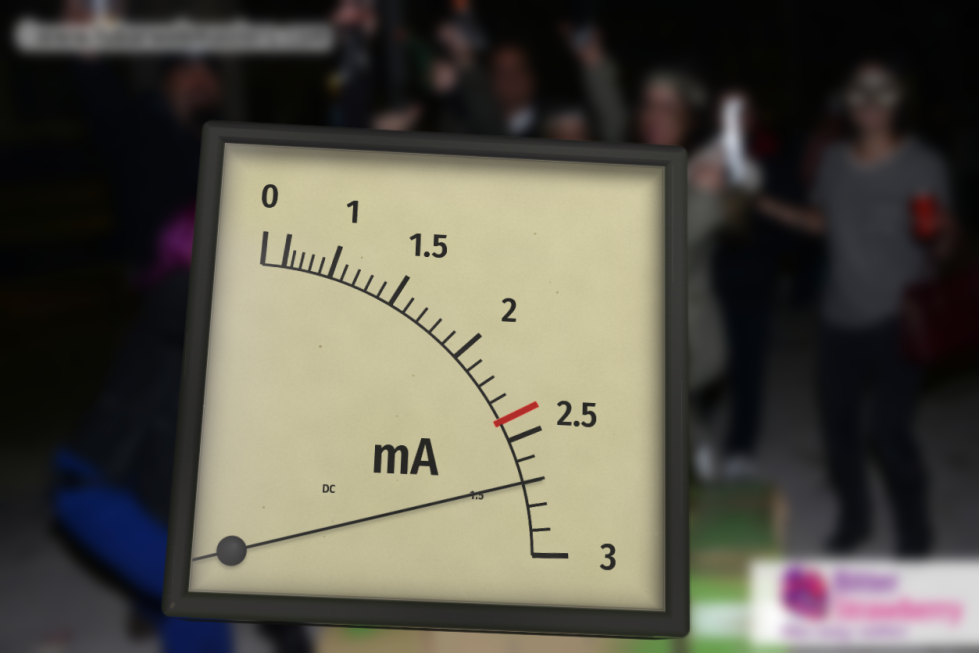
value=2.7 unit=mA
